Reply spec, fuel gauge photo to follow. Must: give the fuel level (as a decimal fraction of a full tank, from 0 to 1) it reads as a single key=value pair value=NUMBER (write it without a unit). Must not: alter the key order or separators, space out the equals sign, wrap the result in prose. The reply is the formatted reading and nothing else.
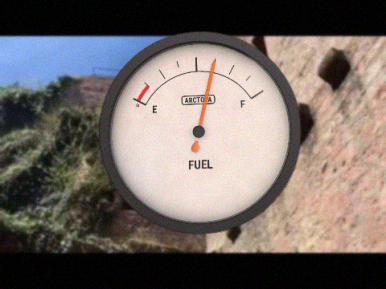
value=0.625
